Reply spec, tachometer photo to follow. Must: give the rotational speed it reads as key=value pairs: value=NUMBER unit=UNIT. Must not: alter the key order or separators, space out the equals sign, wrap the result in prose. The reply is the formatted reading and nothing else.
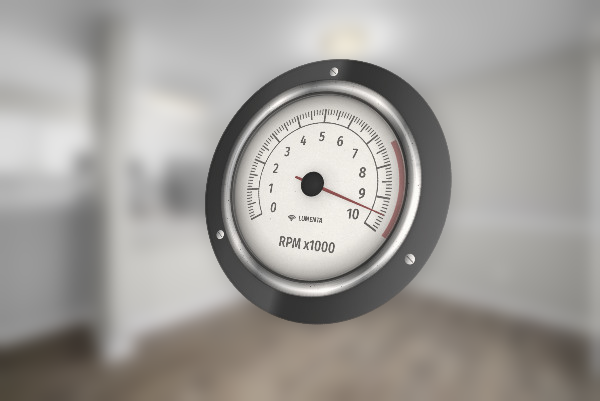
value=9500 unit=rpm
